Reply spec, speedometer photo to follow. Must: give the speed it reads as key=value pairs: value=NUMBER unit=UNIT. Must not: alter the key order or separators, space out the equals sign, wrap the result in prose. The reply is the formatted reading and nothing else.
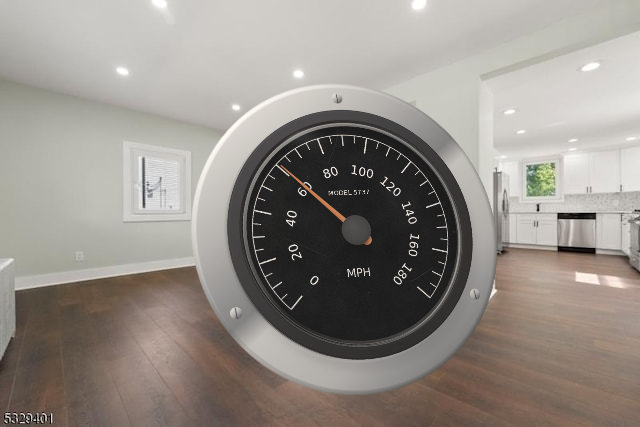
value=60 unit=mph
